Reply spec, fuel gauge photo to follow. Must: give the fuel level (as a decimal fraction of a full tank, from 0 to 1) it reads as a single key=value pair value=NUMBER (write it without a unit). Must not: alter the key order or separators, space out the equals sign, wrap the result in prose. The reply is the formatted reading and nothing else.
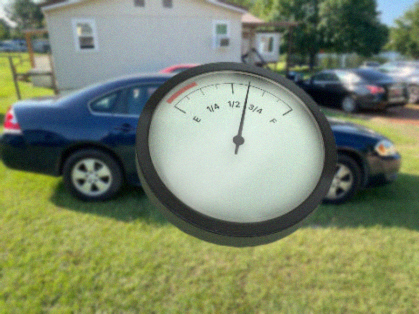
value=0.625
